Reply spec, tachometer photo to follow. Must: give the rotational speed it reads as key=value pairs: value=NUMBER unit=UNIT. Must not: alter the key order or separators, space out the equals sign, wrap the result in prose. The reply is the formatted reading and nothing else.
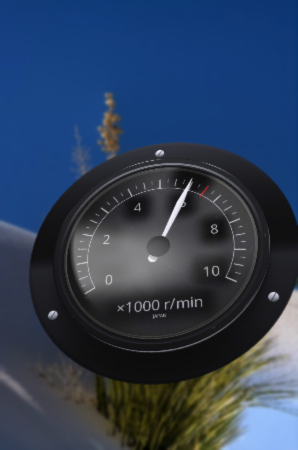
value=6000 unit=rpm
